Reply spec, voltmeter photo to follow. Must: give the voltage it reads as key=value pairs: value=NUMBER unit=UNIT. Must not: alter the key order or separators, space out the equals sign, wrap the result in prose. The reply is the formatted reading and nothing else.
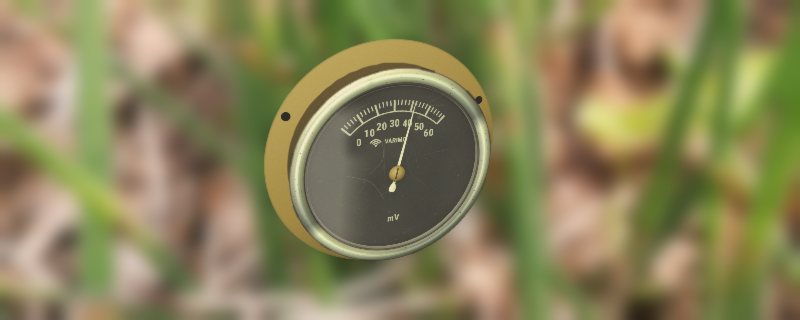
value=40 unit=mV
